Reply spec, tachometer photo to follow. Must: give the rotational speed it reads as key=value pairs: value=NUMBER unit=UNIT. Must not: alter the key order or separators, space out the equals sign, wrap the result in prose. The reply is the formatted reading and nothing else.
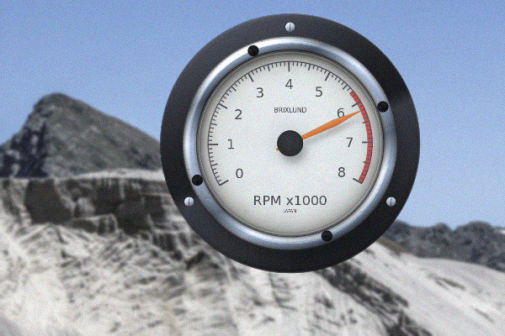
value=6200 unit=rpm
